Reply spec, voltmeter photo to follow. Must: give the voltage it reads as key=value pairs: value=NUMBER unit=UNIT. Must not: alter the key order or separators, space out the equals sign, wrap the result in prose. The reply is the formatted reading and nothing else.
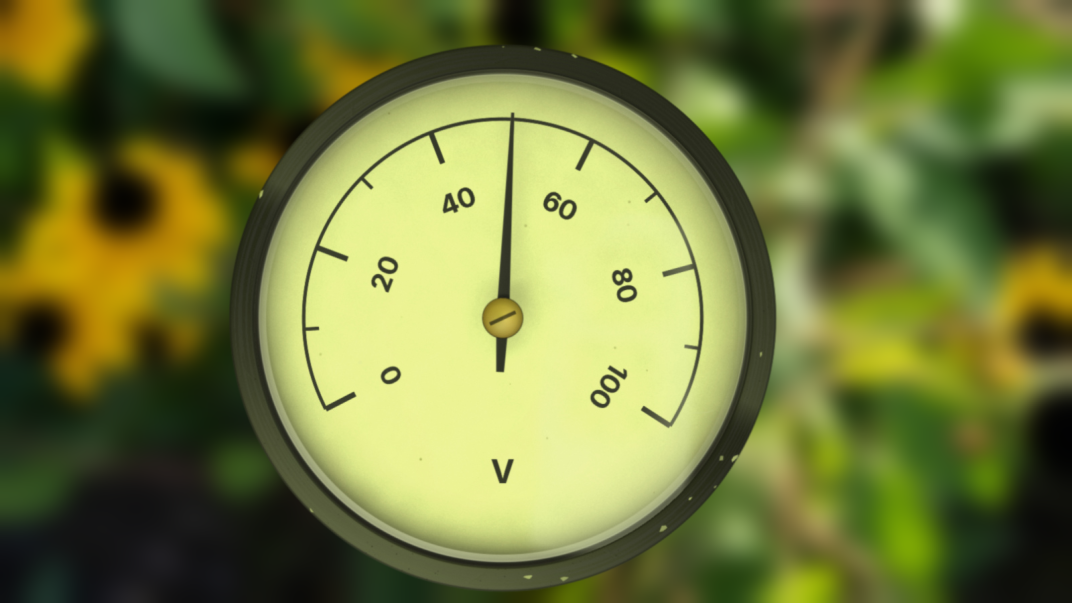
value=50 unit=V
